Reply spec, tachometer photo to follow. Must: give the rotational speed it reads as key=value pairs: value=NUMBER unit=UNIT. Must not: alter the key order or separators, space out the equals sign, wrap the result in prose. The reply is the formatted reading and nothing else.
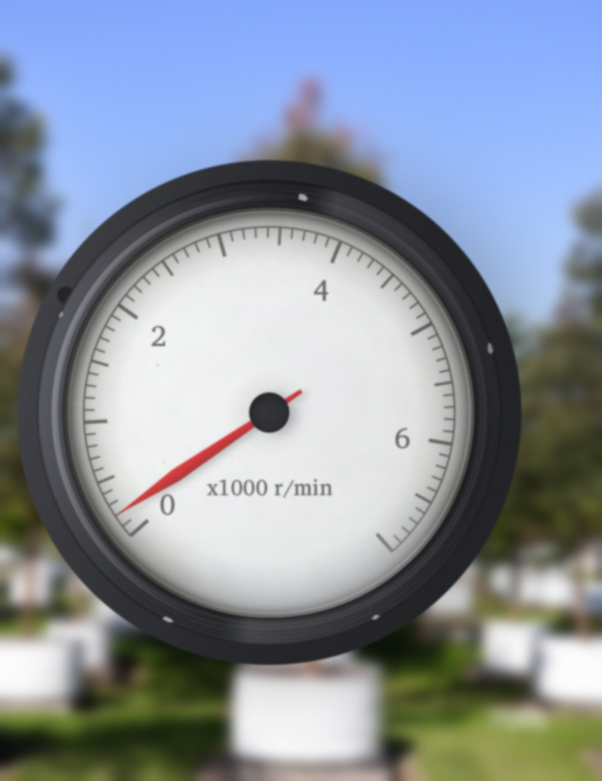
value=200 unit=rpm
